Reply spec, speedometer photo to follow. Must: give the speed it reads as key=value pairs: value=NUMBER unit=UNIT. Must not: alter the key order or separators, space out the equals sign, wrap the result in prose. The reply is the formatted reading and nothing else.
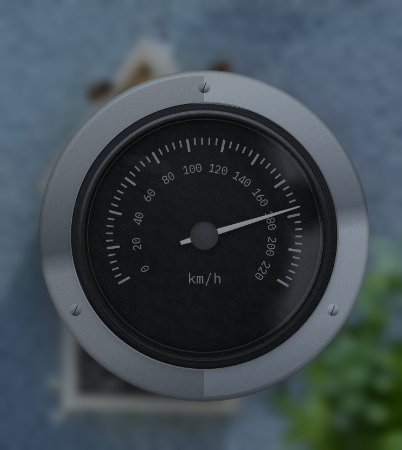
value=176 unit=km/h
